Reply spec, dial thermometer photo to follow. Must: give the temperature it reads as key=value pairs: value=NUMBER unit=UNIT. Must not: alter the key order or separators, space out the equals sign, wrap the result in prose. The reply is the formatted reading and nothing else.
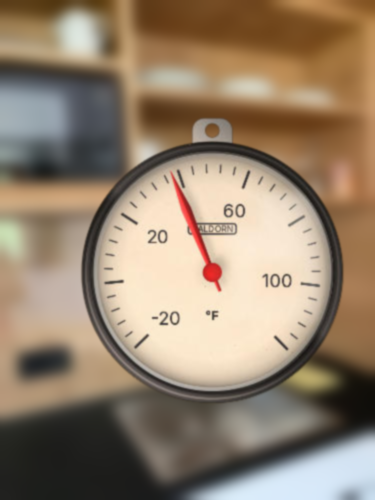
value=38 unit=°F
